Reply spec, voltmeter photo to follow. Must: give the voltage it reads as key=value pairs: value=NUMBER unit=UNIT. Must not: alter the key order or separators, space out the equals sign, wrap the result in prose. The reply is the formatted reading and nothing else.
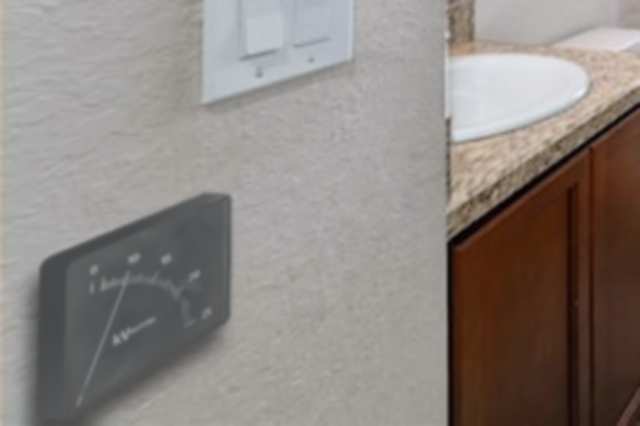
value=10 unit=kV
